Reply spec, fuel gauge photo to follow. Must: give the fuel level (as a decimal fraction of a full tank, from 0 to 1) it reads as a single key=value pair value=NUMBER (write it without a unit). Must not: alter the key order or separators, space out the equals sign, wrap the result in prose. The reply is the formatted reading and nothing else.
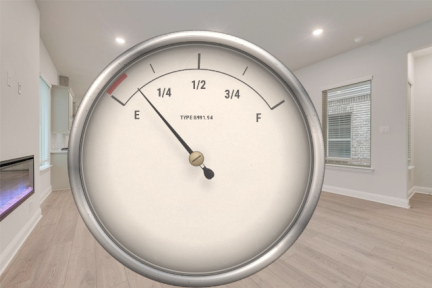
value=0.125
